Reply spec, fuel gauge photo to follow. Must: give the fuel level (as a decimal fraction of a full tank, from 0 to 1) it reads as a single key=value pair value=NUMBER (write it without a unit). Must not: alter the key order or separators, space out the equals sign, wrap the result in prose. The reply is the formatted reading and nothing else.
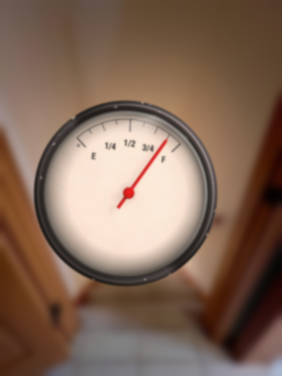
value=0.875
